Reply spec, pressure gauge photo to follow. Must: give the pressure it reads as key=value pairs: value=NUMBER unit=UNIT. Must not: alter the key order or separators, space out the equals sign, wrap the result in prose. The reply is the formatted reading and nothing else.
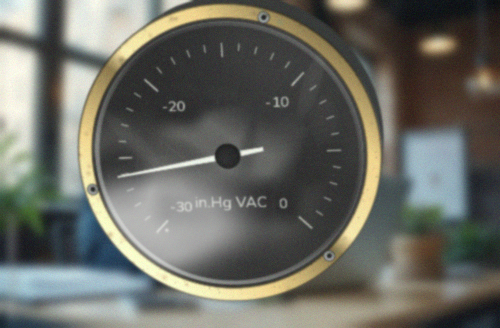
value=-26 unit=inHg
